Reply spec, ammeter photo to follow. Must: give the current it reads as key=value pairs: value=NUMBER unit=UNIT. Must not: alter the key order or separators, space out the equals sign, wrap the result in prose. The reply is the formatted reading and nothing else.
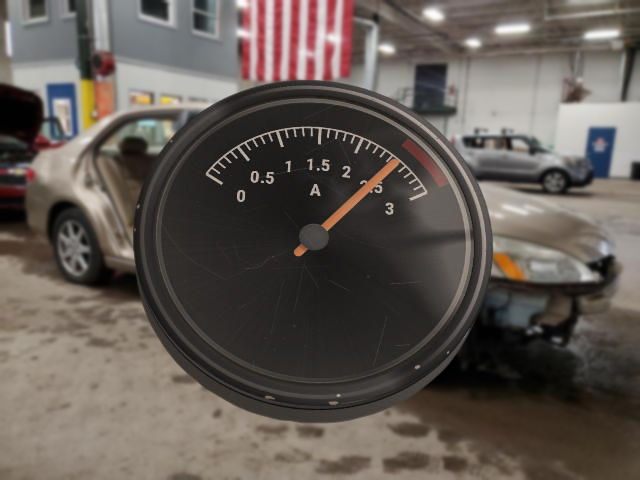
value=2.5 unit=A
